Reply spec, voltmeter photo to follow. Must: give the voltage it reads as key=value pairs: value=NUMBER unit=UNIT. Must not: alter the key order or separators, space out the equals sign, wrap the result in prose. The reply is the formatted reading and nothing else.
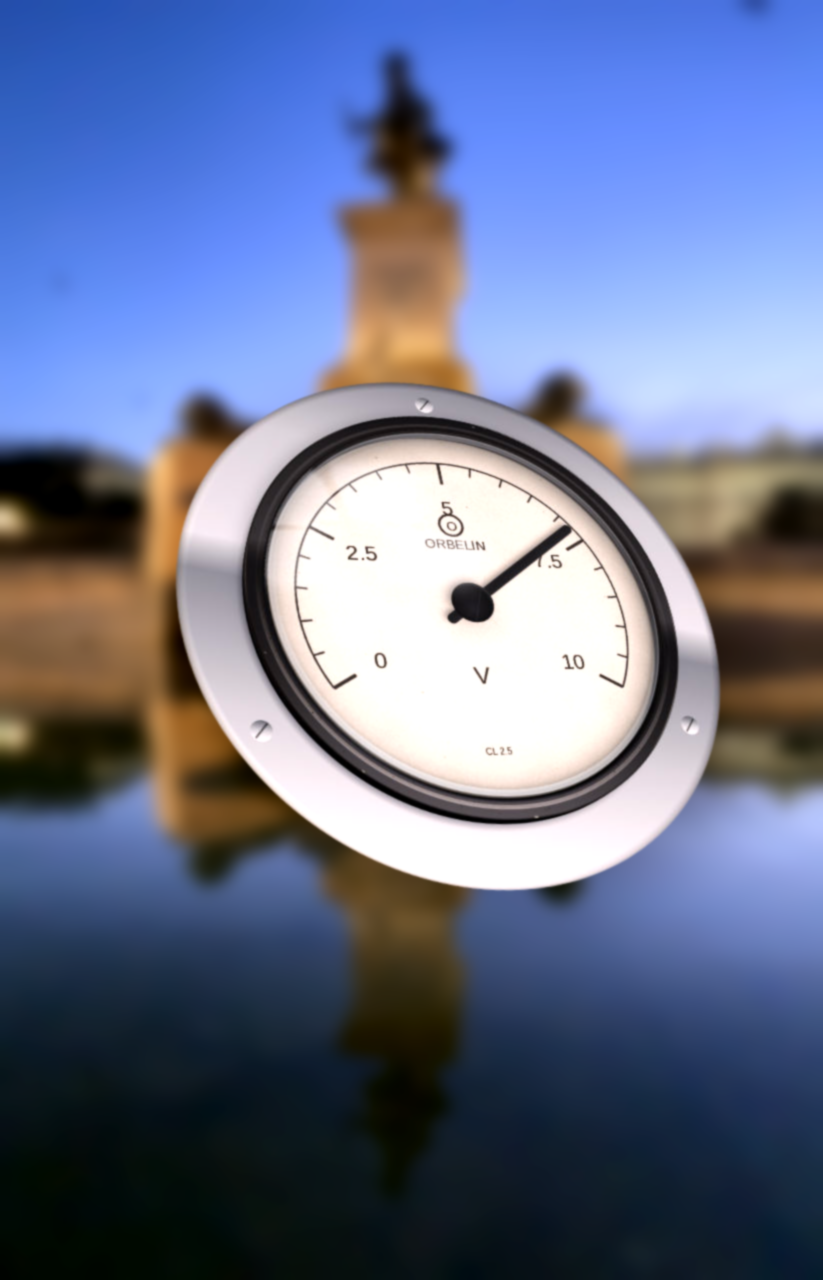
value=7.25 unit=V
